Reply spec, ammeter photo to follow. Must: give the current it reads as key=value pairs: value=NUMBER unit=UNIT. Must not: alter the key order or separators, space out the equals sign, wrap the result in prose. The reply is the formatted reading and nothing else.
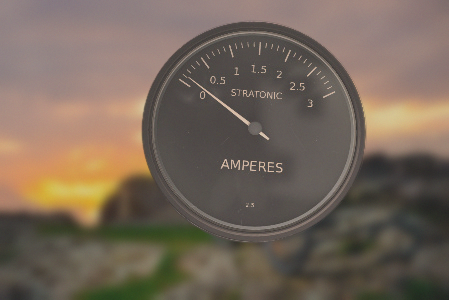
value=0.1 unit=A
